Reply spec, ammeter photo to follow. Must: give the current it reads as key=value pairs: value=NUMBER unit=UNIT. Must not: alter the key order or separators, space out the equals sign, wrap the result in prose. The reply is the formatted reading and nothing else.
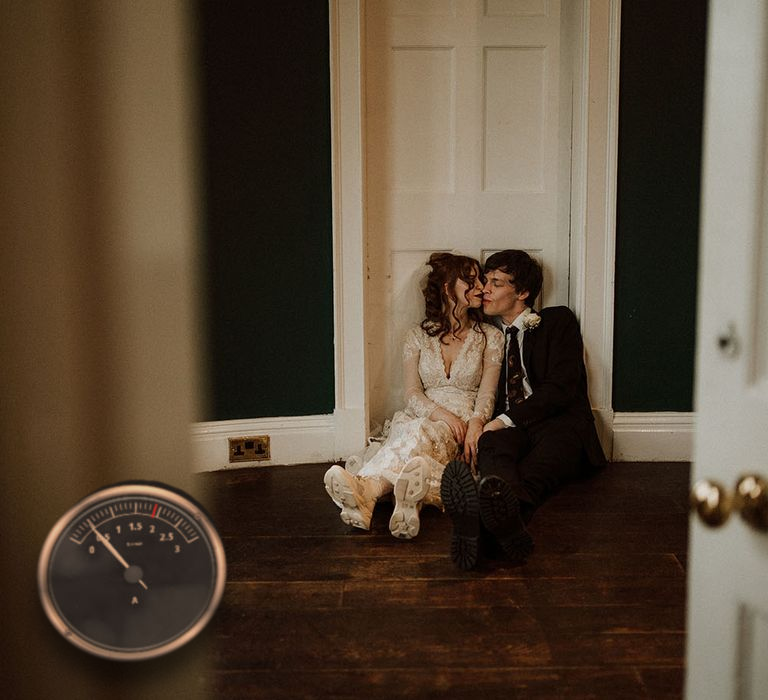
value=0.5 unit=A
